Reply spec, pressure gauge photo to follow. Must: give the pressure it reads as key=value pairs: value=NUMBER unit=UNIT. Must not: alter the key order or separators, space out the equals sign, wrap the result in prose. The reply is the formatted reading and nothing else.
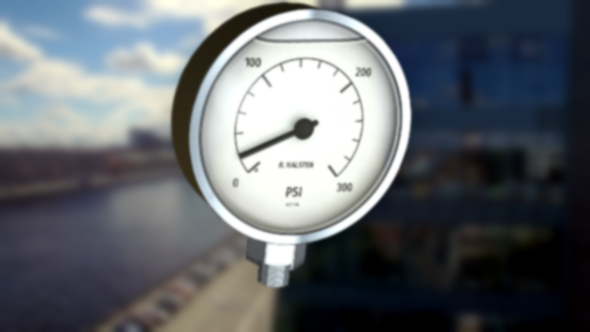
value=20 unit=psi
